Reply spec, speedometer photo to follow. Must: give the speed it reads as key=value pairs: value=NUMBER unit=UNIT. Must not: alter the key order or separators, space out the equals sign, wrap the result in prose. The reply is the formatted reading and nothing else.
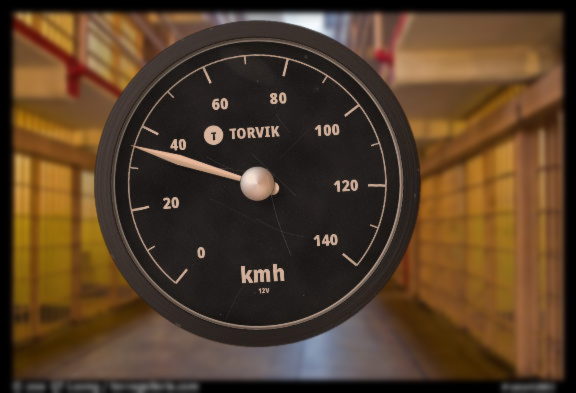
value=35 unit=km/h
